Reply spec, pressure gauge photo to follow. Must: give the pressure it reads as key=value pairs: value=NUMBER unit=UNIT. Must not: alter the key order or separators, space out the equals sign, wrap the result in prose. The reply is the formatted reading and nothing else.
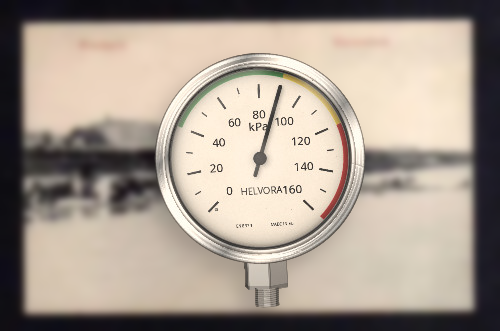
value=90 unit=kPa
